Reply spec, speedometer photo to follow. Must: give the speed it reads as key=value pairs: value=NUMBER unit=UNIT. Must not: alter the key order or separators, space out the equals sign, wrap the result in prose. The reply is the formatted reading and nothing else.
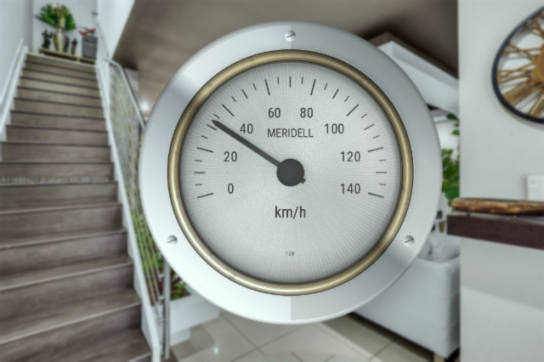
value=32.5 unit=km/h
